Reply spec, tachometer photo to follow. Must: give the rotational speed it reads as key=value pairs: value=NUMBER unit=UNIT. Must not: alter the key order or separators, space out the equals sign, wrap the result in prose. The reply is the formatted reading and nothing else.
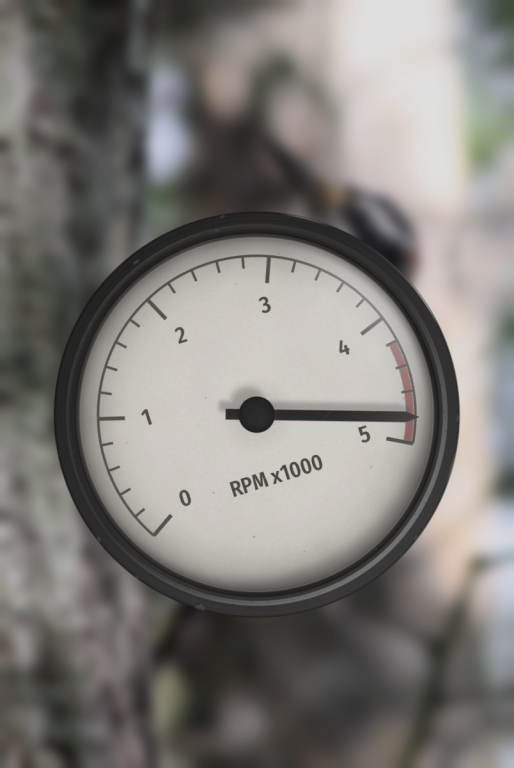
value=4800 unit=rpm
